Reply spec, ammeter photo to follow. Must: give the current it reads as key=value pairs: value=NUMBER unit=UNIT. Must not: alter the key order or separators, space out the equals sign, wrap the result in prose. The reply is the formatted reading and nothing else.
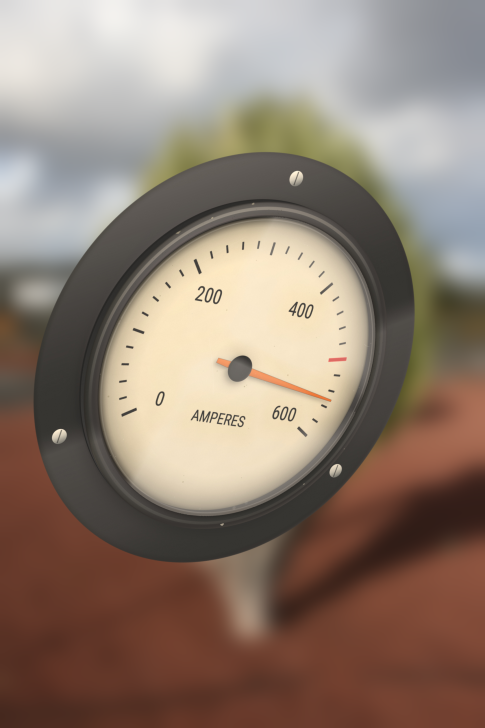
value=550 unit=A
